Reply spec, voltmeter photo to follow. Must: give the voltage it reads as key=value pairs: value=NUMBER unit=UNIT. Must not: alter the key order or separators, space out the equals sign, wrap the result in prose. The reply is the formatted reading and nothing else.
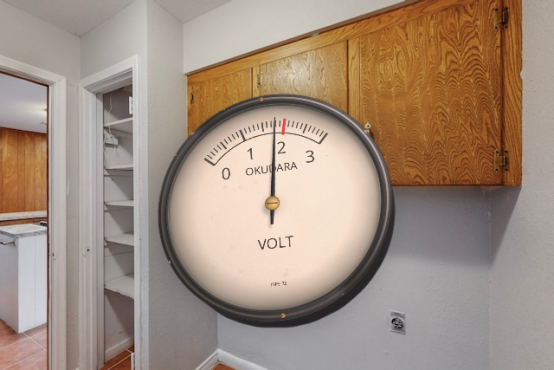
value=1.8 unit=V
